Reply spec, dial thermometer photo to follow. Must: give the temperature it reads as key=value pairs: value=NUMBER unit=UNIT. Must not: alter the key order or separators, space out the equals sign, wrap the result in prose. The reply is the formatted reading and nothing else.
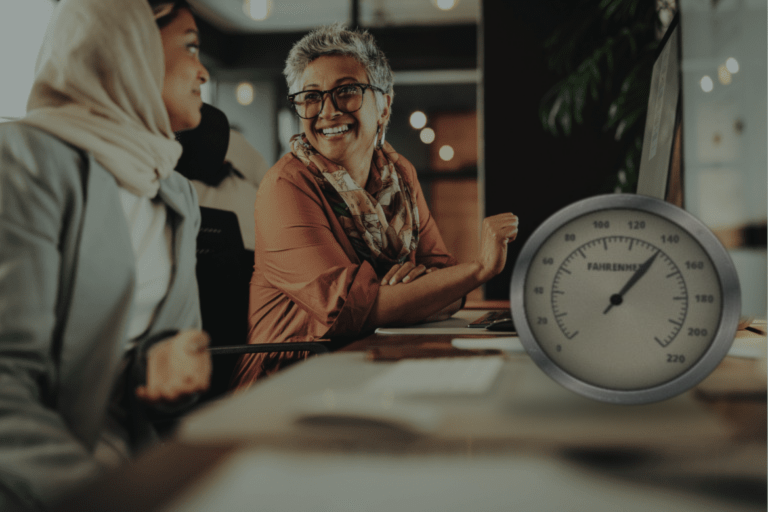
value=140 unit=°F
